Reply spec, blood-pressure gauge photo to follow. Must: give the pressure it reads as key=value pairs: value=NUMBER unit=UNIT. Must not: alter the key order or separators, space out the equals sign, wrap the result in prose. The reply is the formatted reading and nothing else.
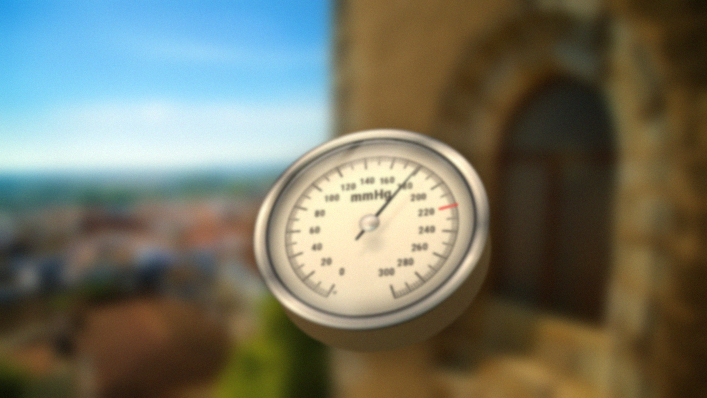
value=180 unit=mmHg
